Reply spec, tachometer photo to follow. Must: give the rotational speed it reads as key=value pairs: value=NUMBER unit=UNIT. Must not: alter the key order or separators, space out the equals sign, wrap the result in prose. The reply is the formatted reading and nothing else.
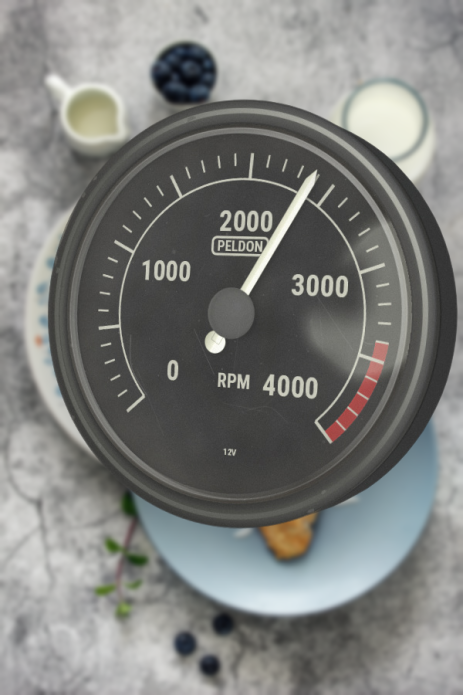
value=2400 unit=rpm
